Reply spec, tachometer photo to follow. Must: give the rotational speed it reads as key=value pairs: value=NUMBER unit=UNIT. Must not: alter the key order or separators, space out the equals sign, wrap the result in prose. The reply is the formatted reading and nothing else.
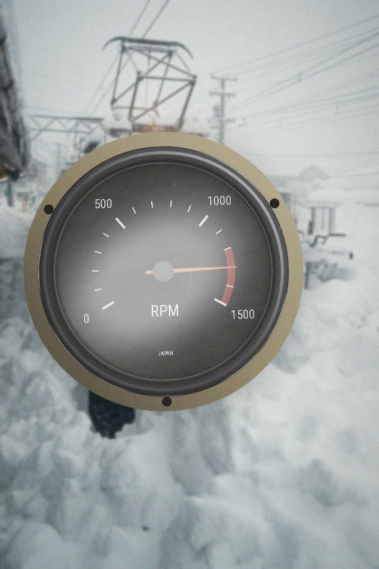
value=1300 unit=rpm
